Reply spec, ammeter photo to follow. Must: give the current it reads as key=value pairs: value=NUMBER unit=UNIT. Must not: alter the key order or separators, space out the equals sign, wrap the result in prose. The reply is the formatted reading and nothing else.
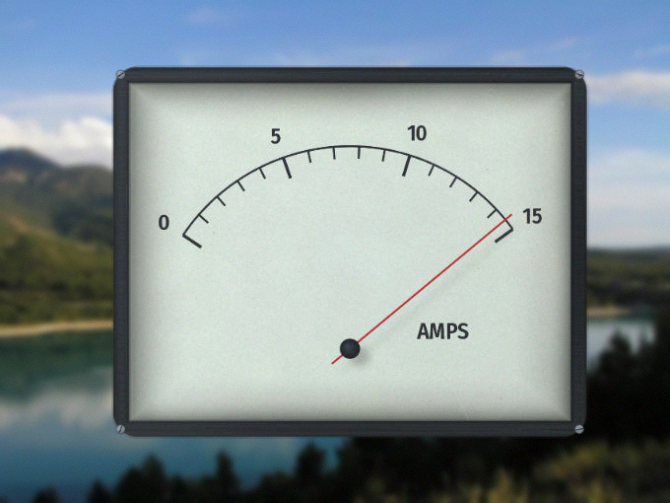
value=14.5 unit=A
